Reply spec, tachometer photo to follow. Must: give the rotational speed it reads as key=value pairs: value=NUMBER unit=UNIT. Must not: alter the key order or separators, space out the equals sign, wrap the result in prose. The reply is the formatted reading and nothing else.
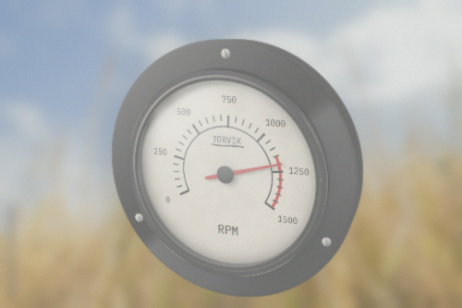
value=1200 unit=rpm
